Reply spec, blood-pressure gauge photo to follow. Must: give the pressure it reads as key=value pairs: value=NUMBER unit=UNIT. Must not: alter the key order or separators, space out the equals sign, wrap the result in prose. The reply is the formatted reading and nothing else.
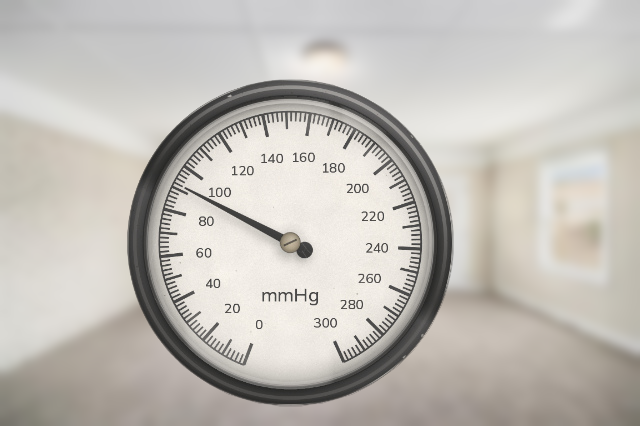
value=92 unit=mmHg
